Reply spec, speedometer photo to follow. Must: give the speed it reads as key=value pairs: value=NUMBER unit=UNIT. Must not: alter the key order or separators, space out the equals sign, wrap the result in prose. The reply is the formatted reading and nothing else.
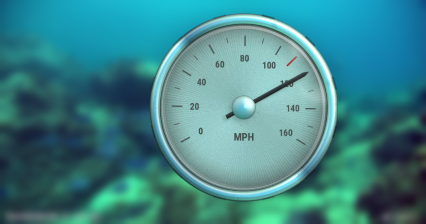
value=120 unit=mph
